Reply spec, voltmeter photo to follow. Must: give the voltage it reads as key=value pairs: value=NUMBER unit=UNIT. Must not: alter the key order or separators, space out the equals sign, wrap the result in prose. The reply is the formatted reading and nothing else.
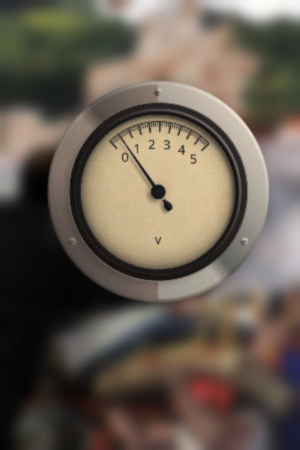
value=0.5 unit=V
